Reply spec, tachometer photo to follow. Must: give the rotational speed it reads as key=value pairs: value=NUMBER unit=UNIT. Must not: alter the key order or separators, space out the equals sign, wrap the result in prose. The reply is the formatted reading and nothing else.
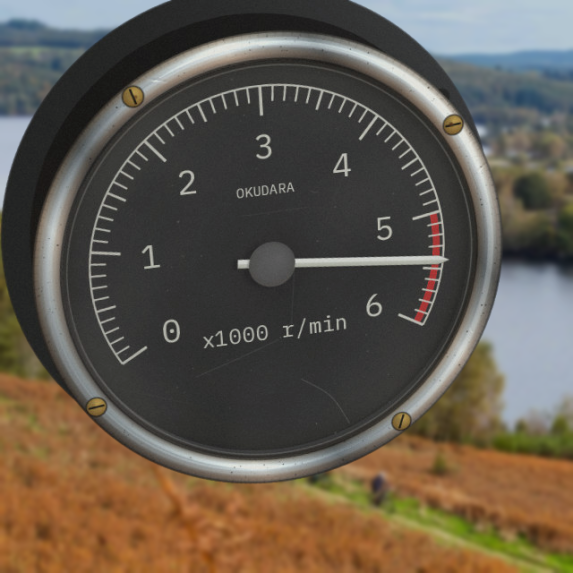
value=5400 unit=rpm
